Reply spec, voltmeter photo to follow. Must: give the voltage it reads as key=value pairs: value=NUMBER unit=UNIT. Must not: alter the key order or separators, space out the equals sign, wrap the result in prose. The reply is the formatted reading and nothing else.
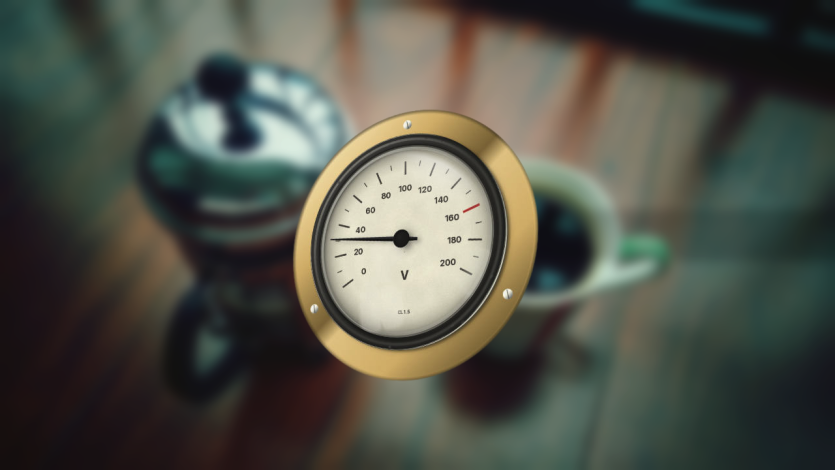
value=30 unit=V
